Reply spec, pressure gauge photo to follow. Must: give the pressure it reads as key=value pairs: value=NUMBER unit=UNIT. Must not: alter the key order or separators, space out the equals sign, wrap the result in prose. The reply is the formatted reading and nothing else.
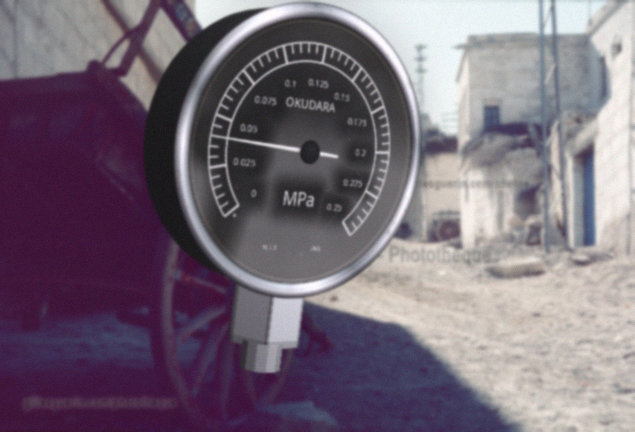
value=0.04 unit=MPa
